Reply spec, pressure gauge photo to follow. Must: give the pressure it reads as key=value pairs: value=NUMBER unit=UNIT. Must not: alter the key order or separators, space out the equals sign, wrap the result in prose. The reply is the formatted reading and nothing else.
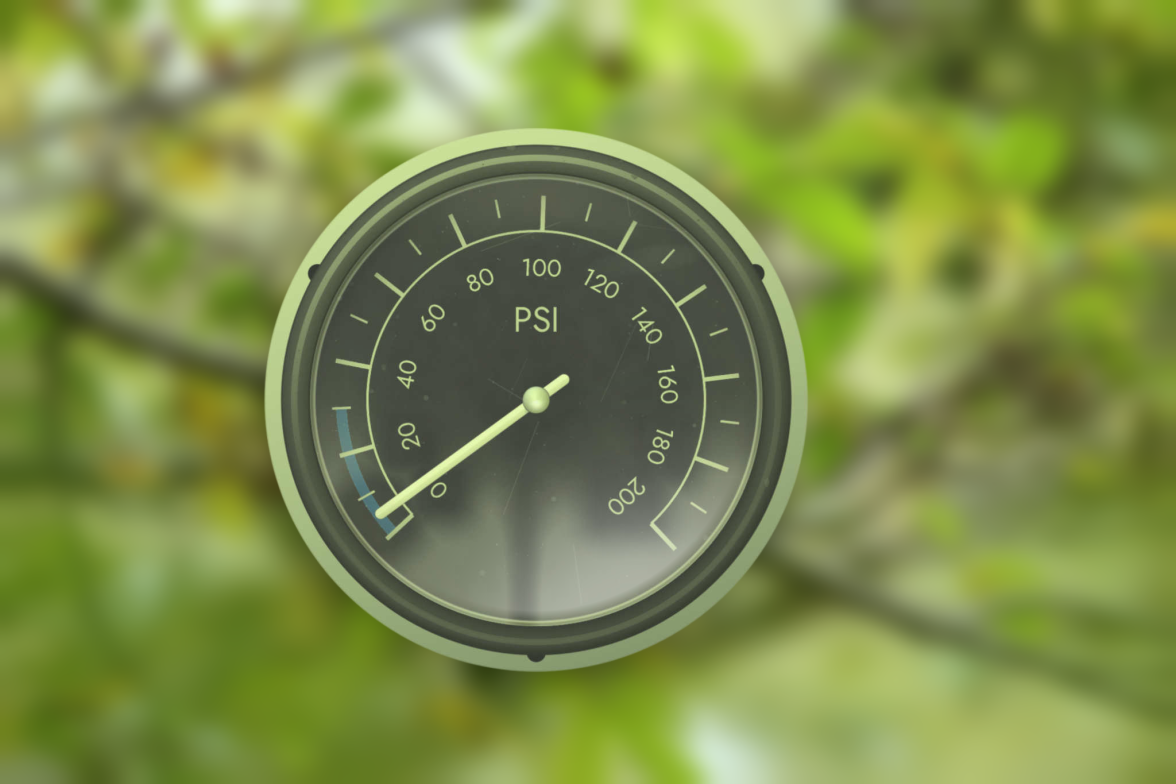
value=5 unit=psi
